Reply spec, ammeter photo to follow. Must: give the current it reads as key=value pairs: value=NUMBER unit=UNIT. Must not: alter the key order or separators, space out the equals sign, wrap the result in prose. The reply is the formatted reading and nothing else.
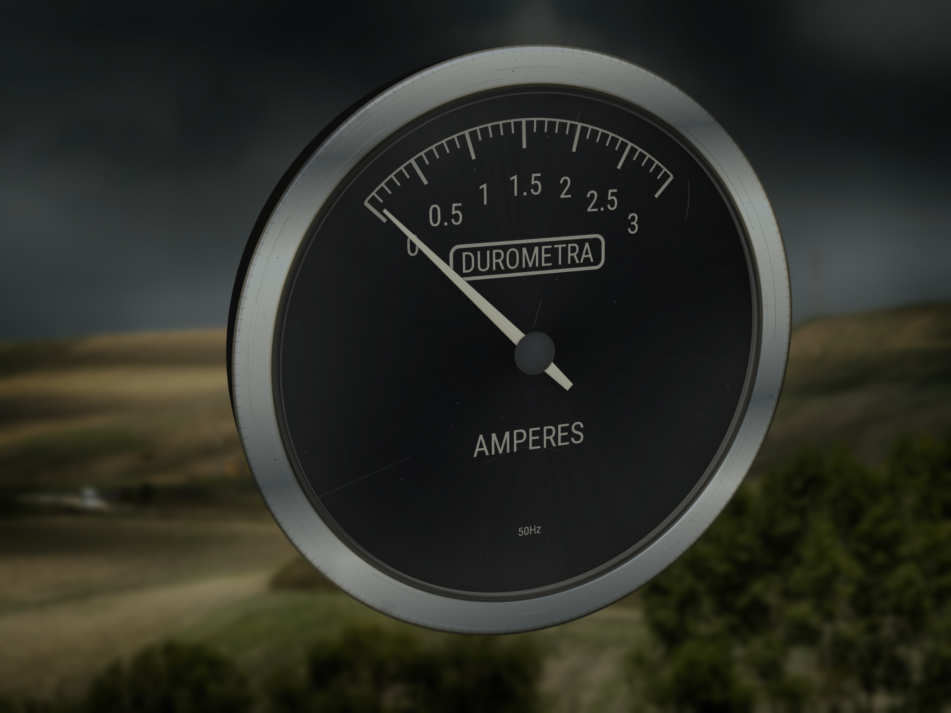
value=0.05 unit=A
